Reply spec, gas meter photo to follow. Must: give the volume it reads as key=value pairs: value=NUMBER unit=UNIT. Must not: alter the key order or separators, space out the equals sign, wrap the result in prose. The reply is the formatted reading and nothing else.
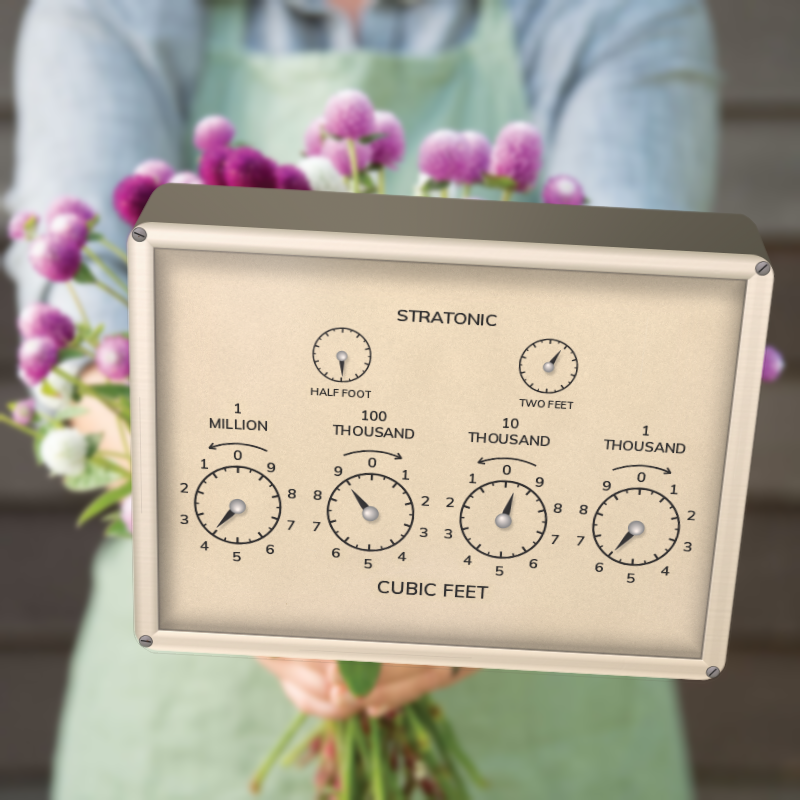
value=389600 unit=ft³
